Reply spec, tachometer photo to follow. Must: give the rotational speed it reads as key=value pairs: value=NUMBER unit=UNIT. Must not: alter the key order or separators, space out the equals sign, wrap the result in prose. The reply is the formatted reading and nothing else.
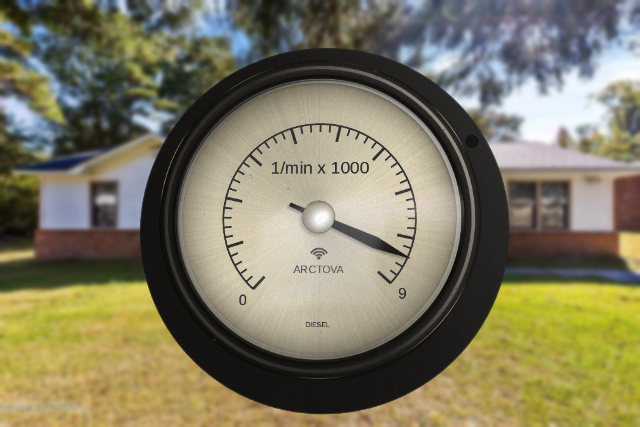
value=8400 unit=rpm
